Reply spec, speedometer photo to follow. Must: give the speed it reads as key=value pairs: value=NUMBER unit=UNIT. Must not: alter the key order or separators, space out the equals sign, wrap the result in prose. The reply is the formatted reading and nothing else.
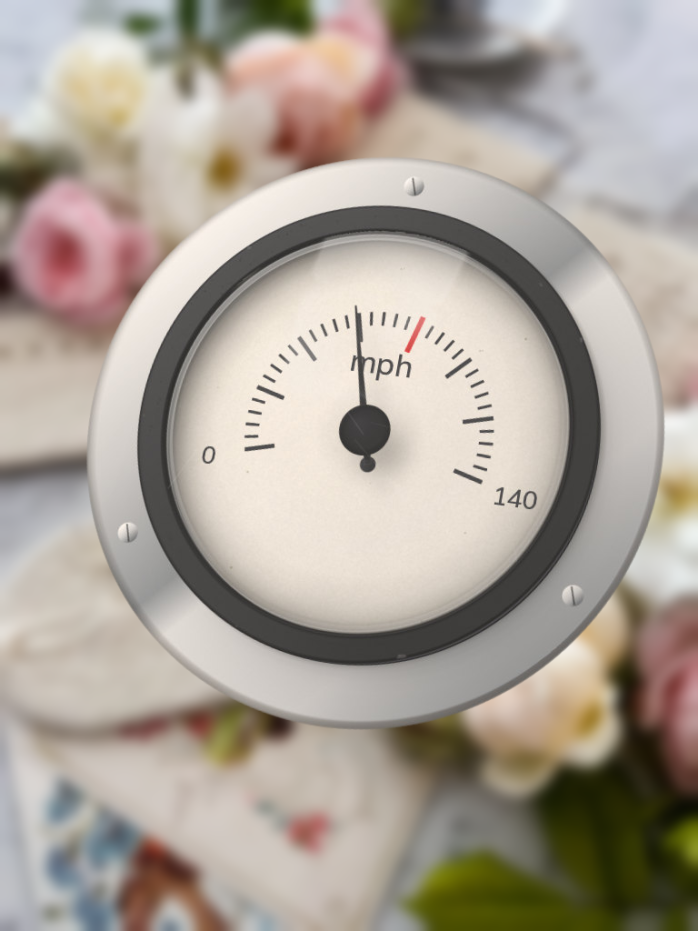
value=60 unit=mph
